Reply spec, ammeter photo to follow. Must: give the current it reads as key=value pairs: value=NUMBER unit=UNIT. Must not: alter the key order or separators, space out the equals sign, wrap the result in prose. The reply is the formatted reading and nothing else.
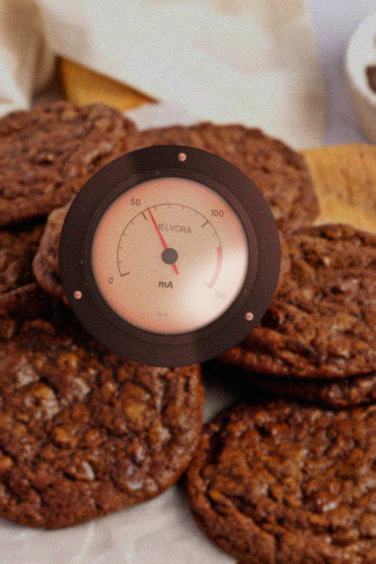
value=55 unit=mA
